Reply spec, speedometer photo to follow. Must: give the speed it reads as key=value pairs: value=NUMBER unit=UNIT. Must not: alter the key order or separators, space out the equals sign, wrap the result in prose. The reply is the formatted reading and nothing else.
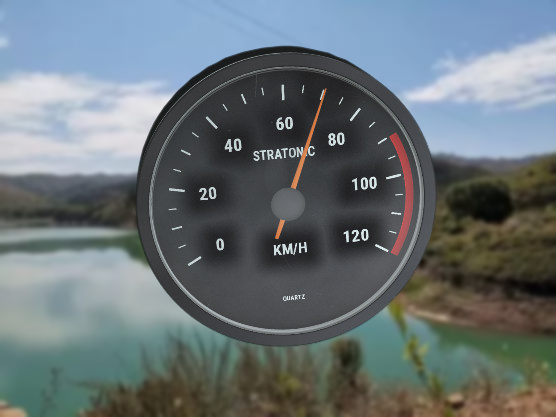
value=70 unit=km/h
